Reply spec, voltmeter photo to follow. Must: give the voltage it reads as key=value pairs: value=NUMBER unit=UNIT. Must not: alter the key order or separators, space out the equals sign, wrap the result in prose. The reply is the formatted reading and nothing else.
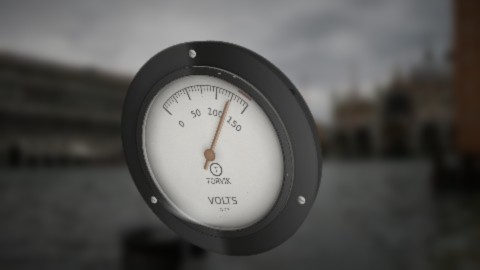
value=125 unit=V
